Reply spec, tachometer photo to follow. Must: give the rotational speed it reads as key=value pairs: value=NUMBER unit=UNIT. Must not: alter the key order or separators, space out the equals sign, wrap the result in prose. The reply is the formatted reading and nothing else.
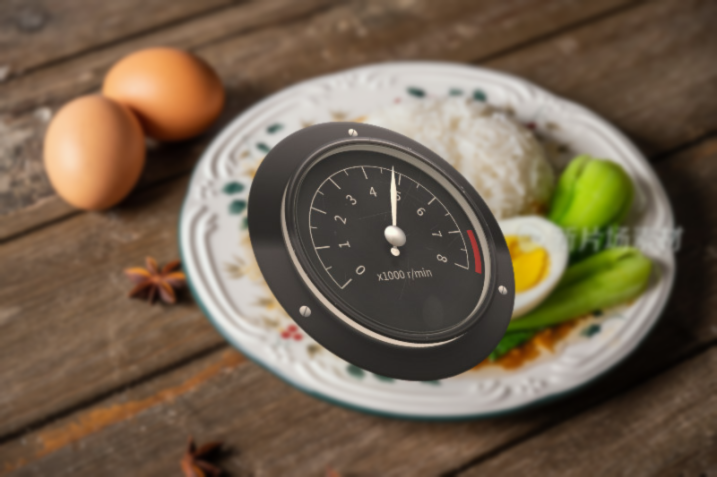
value=4750 unit=rpm
